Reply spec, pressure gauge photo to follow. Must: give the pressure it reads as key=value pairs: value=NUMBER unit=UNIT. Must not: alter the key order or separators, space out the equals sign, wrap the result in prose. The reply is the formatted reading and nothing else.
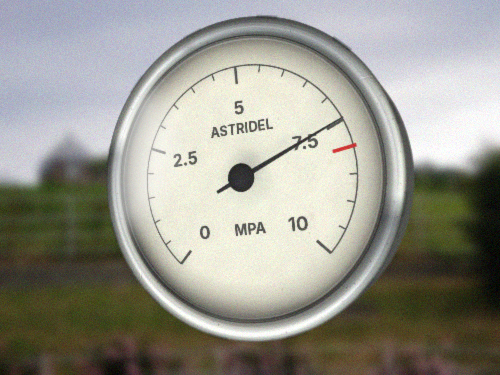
value=7.5 unit=MPa
